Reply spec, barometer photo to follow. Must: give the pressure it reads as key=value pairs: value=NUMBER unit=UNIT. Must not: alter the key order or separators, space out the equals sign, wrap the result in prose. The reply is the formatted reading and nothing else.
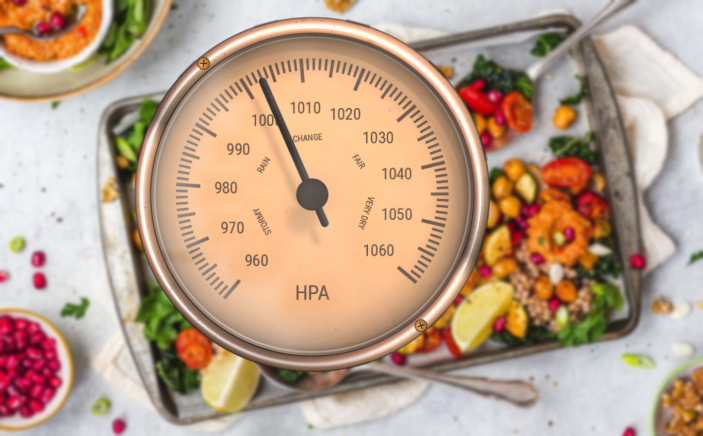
value=1003 unit=hPa
